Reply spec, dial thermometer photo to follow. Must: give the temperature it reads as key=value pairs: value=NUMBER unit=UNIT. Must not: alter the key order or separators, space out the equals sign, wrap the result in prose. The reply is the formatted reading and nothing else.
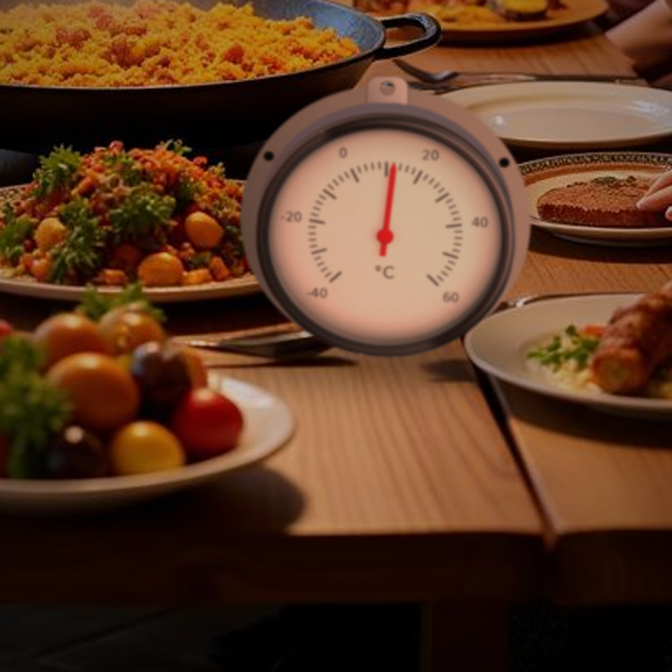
value=12 unit=°C
